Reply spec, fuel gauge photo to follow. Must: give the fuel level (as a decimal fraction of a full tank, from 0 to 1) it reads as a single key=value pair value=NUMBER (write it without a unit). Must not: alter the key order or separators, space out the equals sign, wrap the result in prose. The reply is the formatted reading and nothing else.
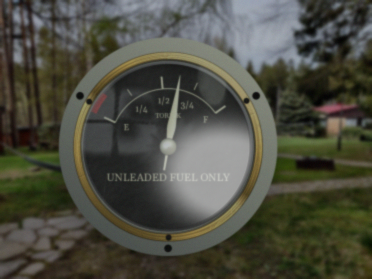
value=0.625
